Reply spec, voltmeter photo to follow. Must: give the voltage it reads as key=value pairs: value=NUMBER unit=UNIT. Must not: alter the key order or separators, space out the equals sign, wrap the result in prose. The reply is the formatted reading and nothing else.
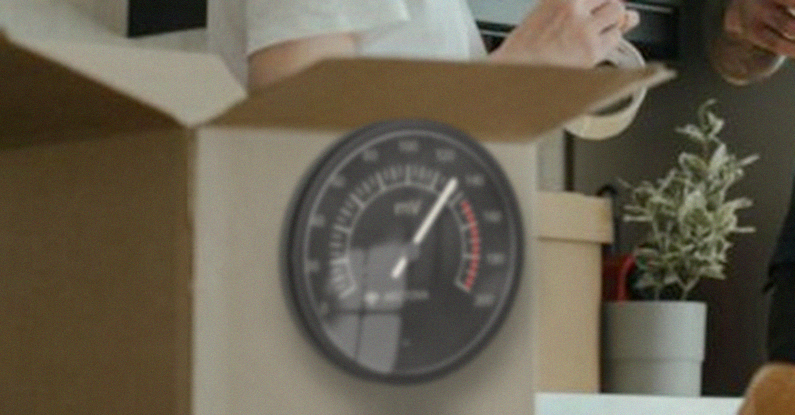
value=130 unit=mV
